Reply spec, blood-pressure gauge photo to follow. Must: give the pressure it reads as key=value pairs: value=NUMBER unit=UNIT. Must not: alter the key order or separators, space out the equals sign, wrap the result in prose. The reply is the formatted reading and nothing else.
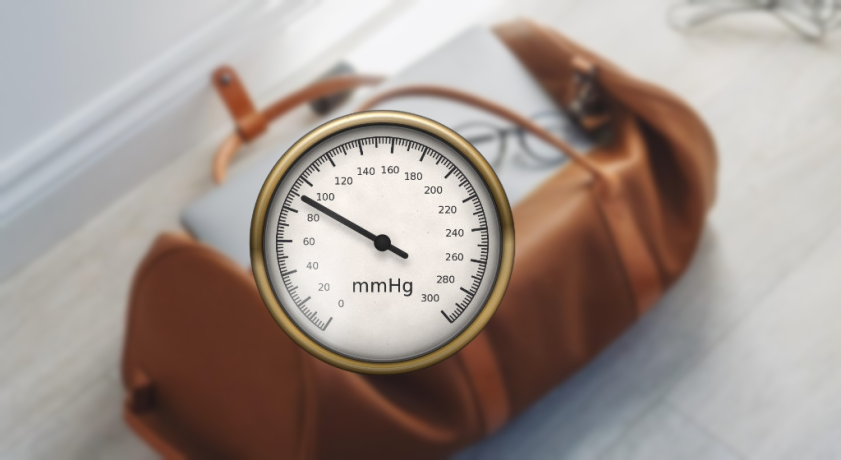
value=90 unit=mmHg
